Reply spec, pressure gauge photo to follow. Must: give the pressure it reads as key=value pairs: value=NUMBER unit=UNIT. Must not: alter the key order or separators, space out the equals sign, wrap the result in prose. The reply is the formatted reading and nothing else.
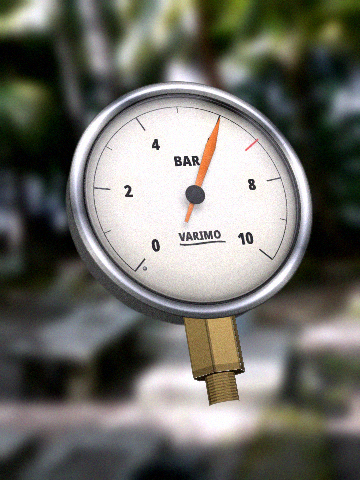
value=6 unit=bar
